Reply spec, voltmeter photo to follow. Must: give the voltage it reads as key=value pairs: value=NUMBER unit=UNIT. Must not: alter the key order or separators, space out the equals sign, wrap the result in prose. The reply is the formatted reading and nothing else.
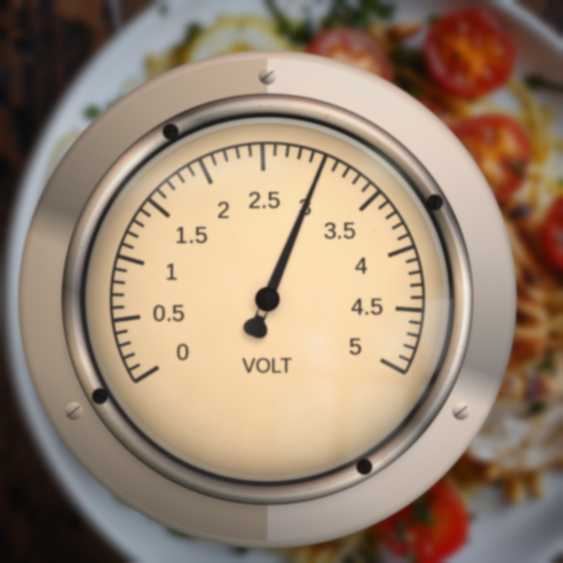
value=3 unit=V
